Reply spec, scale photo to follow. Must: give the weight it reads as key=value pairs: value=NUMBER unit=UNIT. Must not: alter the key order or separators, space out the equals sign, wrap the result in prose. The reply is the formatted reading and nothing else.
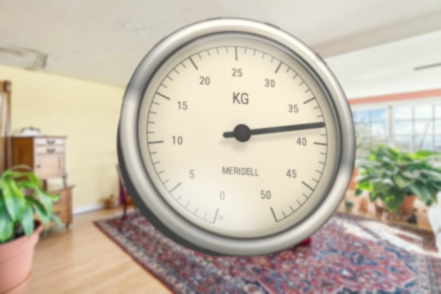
value=38 unit=kg
